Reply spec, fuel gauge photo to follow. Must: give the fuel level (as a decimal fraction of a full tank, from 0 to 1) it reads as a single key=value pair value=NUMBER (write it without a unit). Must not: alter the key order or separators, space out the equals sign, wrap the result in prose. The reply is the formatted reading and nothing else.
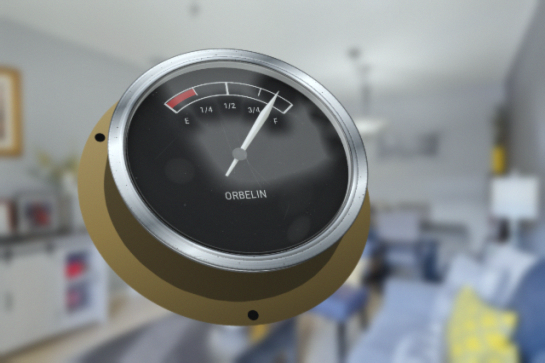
value=0.875
